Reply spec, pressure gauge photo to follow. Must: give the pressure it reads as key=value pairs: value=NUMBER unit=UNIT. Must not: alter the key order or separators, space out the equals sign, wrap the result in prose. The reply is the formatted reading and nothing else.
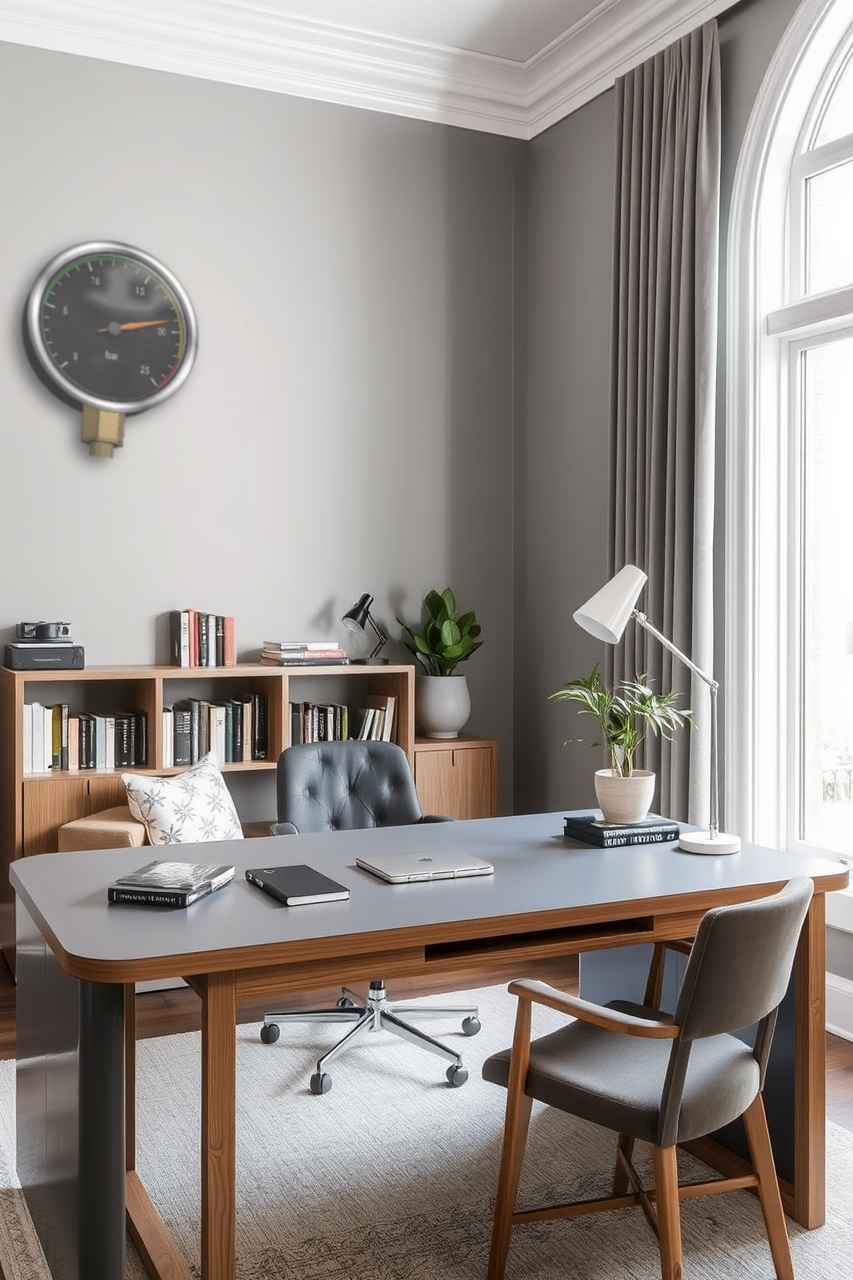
value=19 unit=bar
